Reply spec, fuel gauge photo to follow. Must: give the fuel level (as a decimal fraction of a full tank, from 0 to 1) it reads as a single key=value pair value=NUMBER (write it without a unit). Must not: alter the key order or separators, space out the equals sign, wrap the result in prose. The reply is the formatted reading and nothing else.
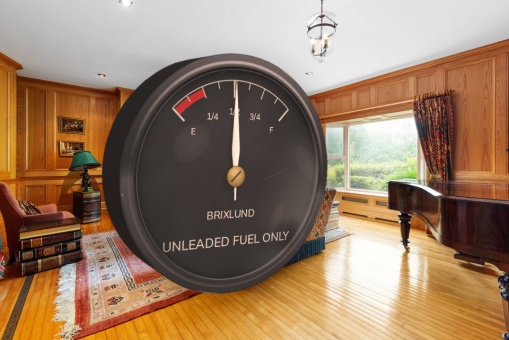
value=0.5
